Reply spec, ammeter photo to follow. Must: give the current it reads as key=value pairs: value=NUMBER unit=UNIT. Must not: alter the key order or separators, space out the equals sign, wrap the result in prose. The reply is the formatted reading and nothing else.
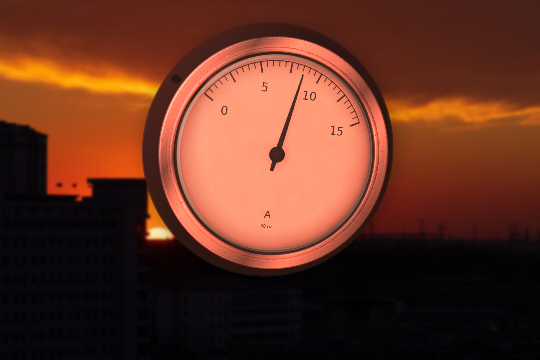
value=8.5 unit=A
